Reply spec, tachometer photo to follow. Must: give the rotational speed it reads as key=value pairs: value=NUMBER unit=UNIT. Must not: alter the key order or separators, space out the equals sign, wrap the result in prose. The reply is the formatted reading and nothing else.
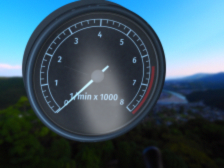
value=0 unit=rpm
